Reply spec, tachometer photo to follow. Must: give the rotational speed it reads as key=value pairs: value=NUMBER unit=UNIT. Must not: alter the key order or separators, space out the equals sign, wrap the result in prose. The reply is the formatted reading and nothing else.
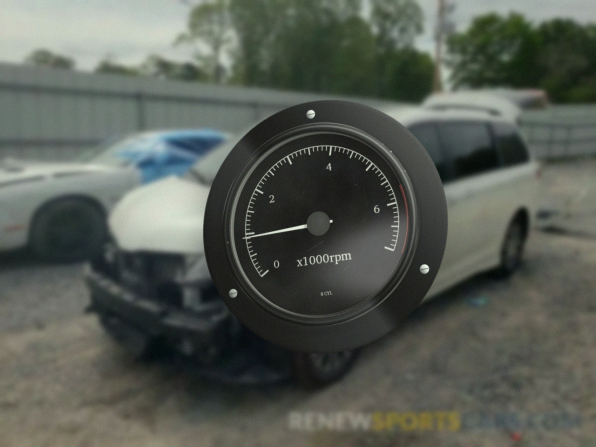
value=900 unit=rpm
